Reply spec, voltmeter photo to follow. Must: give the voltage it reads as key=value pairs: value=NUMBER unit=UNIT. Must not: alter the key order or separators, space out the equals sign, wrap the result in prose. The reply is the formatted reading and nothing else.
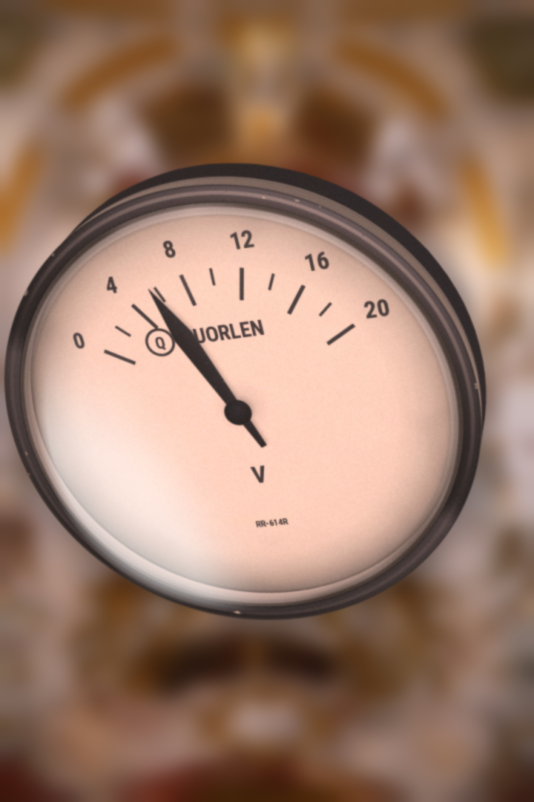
value=6 unit=V
